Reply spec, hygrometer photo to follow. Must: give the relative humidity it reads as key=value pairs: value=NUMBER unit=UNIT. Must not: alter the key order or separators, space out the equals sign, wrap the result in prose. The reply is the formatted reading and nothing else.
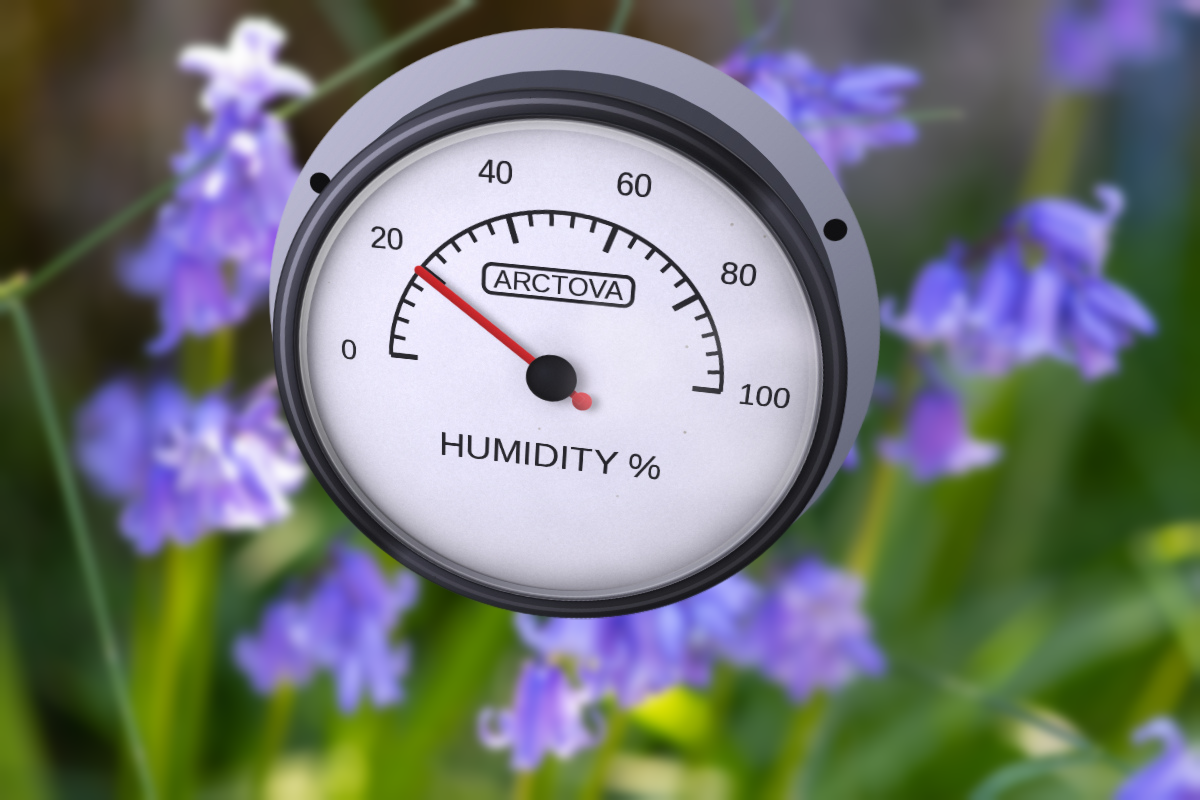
value=20 unit=%
